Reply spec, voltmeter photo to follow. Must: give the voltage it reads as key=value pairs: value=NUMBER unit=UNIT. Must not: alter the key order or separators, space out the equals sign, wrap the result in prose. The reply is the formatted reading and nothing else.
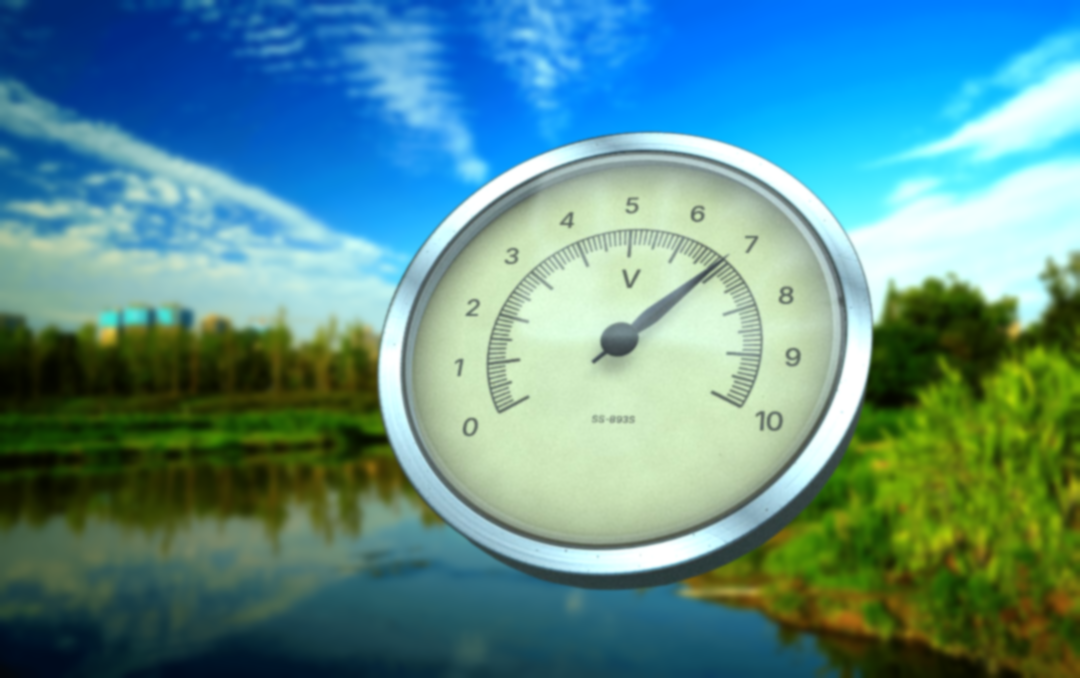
value=7 unit=V
